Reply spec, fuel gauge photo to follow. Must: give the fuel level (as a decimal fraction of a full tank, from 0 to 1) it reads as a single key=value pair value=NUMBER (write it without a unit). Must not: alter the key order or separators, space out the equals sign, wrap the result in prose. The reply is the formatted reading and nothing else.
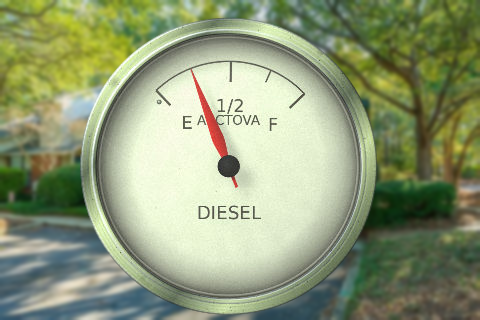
value=0.25
